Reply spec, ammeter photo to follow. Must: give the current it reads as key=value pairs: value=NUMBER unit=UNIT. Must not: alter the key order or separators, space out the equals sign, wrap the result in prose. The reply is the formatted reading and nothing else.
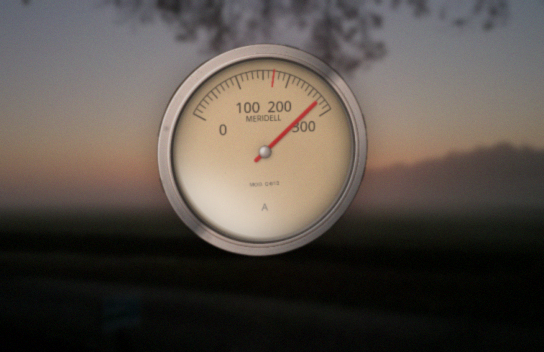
value=270 unit=A
